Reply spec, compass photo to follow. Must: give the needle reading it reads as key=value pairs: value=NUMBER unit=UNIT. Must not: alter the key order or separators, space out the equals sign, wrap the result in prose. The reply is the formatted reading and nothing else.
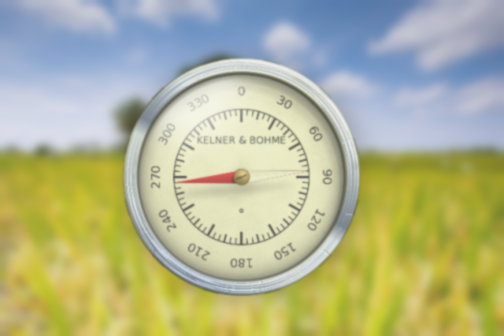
value=265 unit=°
